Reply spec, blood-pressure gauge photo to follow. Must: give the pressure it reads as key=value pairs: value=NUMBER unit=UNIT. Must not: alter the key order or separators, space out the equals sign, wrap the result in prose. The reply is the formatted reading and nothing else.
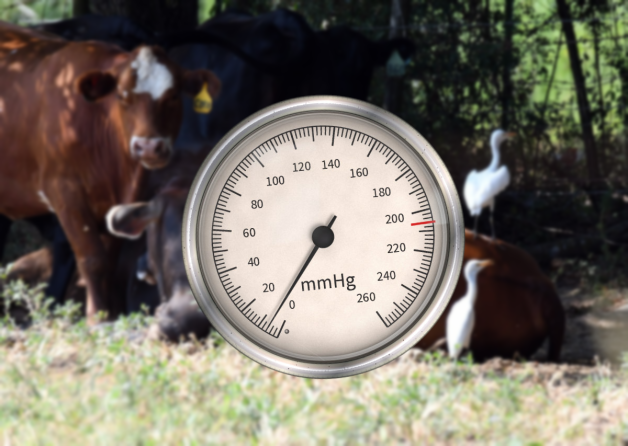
value=6 unit=mmHg
